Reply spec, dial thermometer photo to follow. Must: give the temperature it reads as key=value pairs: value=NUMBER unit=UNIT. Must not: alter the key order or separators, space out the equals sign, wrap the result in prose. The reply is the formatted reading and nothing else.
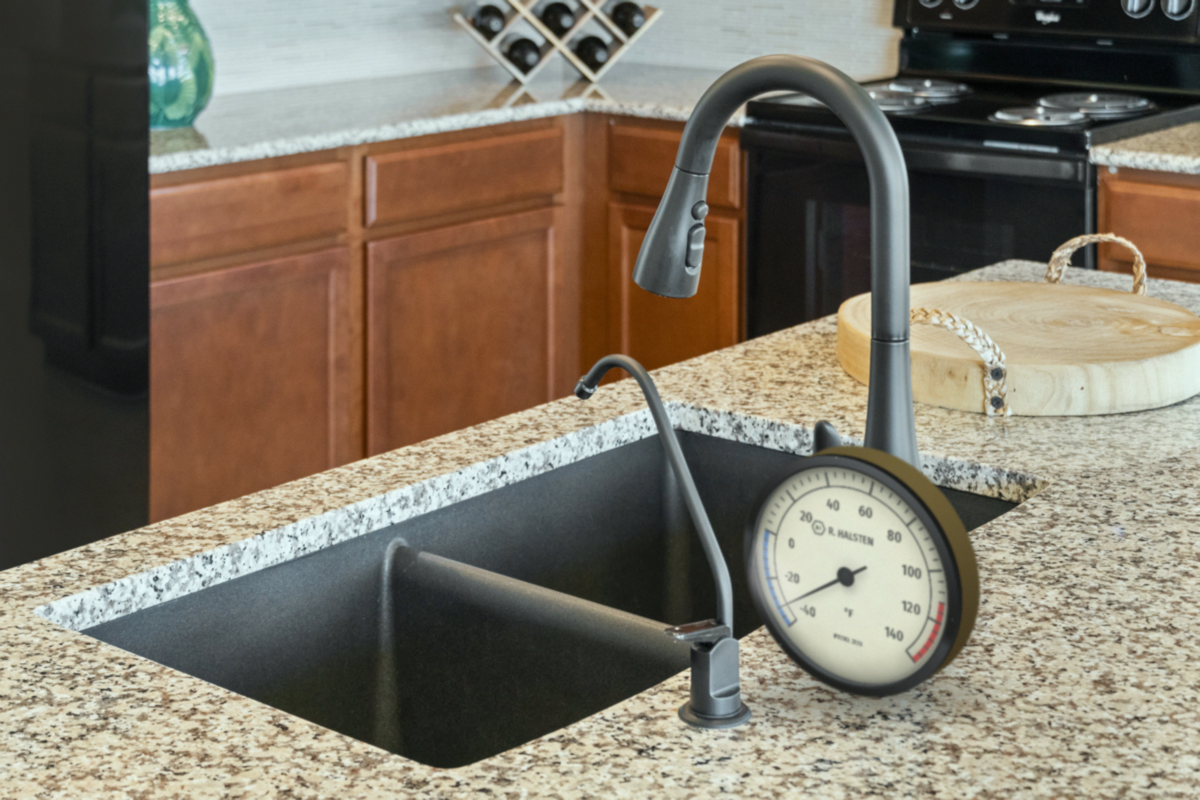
value=-32 unit=°F
